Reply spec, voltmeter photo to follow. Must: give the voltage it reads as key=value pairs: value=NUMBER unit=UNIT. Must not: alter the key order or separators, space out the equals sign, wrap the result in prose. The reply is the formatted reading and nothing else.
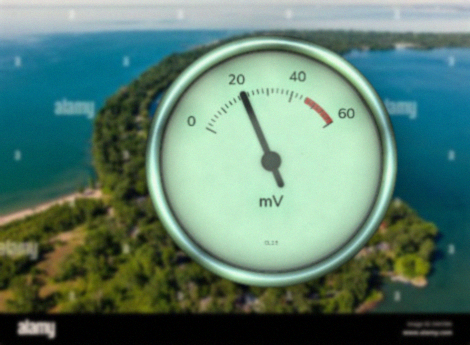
value=20 unit=mV
